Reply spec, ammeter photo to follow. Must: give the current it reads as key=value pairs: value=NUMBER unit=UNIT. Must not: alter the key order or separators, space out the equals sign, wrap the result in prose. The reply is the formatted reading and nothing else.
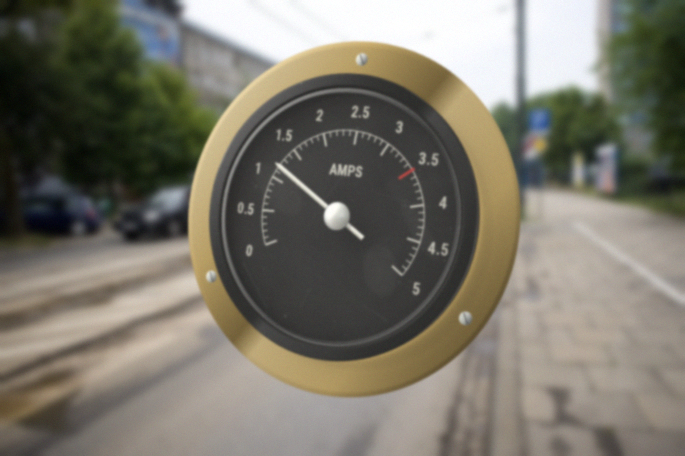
value=1.2 unit=A
